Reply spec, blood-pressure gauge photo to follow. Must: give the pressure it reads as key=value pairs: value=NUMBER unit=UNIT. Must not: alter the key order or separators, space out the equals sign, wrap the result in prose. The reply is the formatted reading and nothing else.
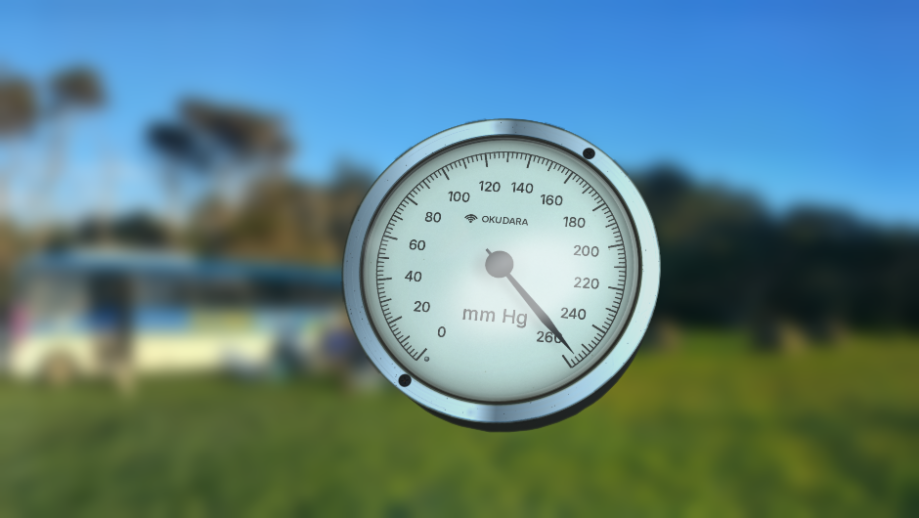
value=256 unit=mmHg
